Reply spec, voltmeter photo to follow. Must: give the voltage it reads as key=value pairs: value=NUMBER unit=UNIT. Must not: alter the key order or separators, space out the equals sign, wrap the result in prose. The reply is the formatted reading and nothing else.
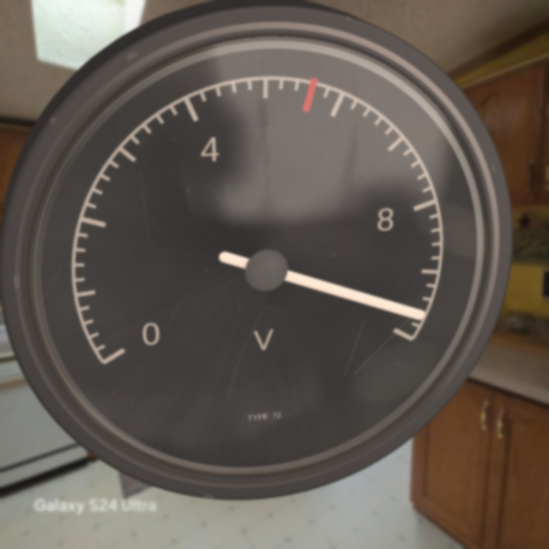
value=9.6 unit=V
